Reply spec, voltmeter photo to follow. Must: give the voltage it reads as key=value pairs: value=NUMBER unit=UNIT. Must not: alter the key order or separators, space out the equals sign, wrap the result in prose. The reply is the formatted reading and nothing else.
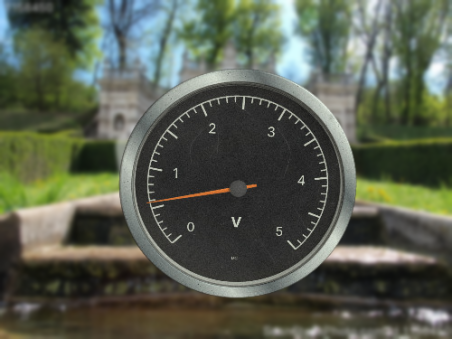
value=0.6 unit=V
